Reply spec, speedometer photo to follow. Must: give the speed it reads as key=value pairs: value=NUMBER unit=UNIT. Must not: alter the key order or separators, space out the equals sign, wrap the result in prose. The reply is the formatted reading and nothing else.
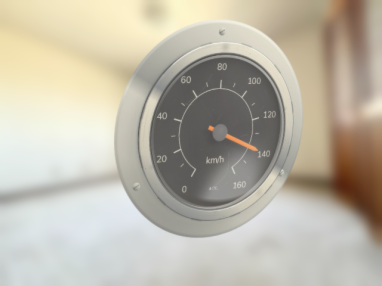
value=140 unit=km/h
